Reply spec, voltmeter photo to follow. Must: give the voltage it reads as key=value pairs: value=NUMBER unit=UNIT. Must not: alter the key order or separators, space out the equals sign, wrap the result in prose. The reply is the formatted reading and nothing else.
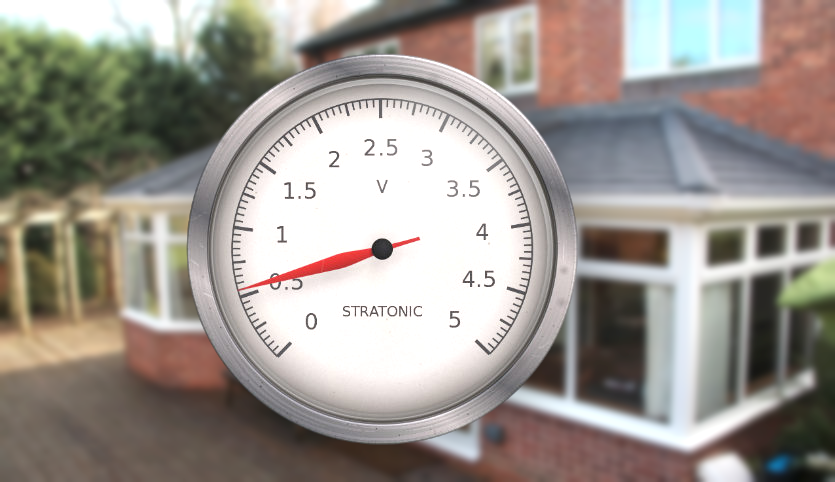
value=0.55 unit=V
